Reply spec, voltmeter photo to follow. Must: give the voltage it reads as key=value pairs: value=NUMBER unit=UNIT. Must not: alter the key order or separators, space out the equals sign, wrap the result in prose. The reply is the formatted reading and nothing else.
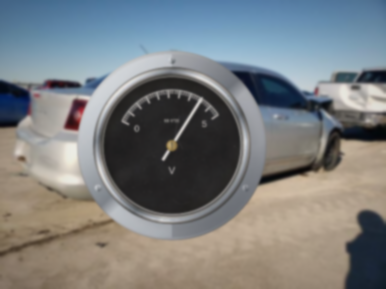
value=4 unit=V
